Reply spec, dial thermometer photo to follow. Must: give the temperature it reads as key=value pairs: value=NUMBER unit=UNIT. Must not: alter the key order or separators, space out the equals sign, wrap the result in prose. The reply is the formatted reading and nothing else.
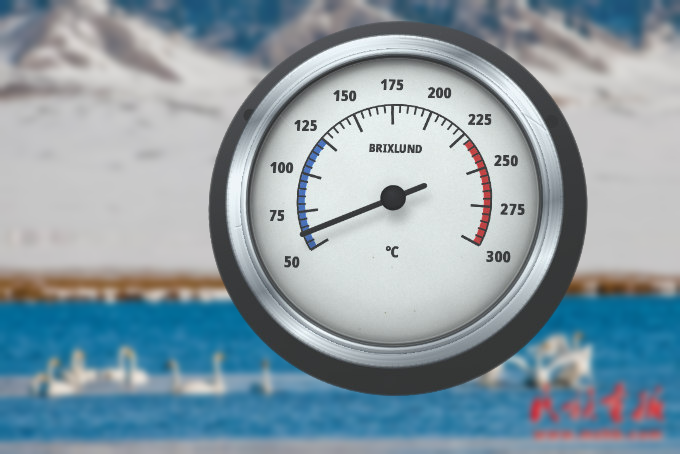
value=60 unit=°C
